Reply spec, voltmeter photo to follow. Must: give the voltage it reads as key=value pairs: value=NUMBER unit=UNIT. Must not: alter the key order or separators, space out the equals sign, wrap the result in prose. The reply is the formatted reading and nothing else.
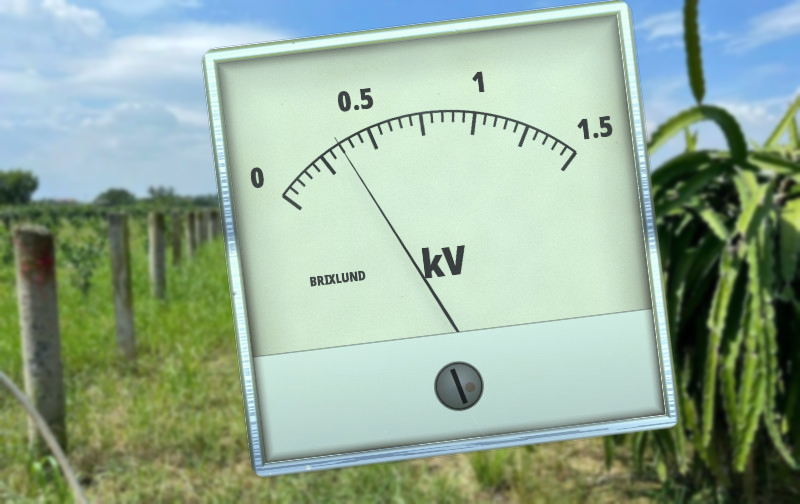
value=0.35 unit=kV
